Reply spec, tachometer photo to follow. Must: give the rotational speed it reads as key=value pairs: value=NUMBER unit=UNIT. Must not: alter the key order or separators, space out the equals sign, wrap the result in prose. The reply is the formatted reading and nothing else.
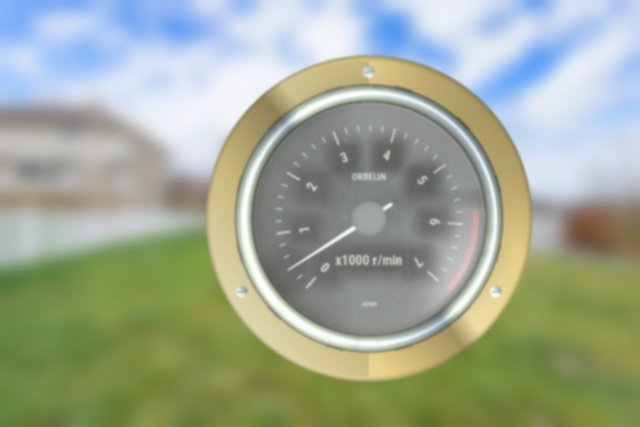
value=400 unit=rpm
